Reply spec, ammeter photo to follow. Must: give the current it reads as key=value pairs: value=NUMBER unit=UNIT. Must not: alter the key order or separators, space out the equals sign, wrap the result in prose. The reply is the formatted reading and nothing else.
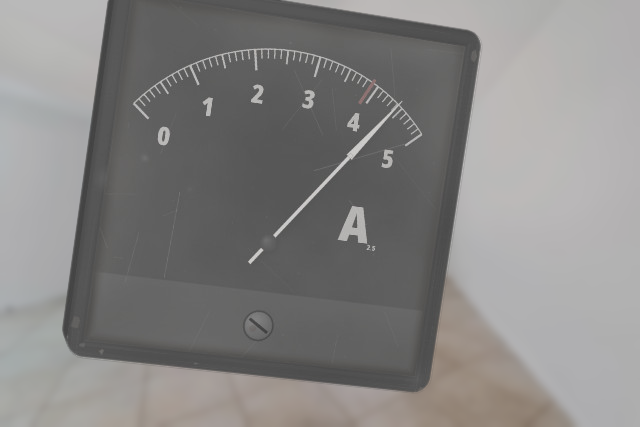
value=4.4 unit=A
